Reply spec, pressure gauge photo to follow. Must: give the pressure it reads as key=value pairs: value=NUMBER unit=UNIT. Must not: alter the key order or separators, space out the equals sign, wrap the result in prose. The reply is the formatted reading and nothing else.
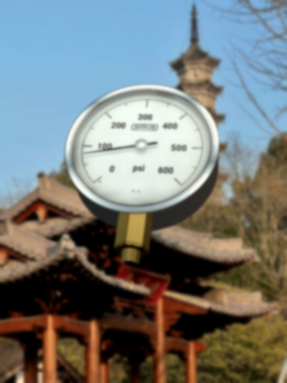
value=75 unit=psi
